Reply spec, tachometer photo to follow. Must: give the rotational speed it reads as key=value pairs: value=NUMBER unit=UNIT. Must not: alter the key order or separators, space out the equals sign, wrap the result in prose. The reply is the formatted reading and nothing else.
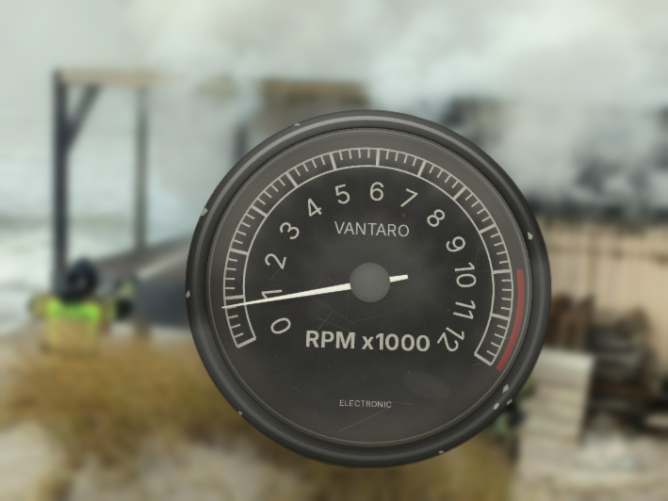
value=800 unit=rpm
